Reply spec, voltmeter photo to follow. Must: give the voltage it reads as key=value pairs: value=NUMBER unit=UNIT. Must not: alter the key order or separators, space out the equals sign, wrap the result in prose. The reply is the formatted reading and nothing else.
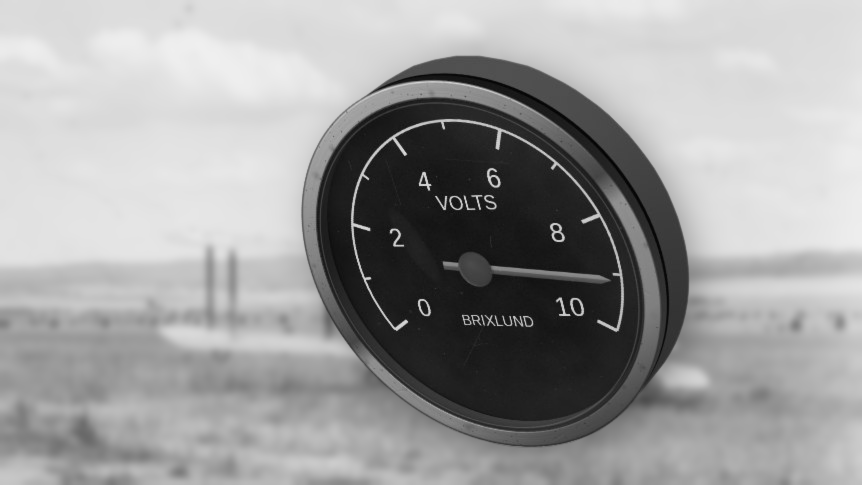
value=9 unit=V
